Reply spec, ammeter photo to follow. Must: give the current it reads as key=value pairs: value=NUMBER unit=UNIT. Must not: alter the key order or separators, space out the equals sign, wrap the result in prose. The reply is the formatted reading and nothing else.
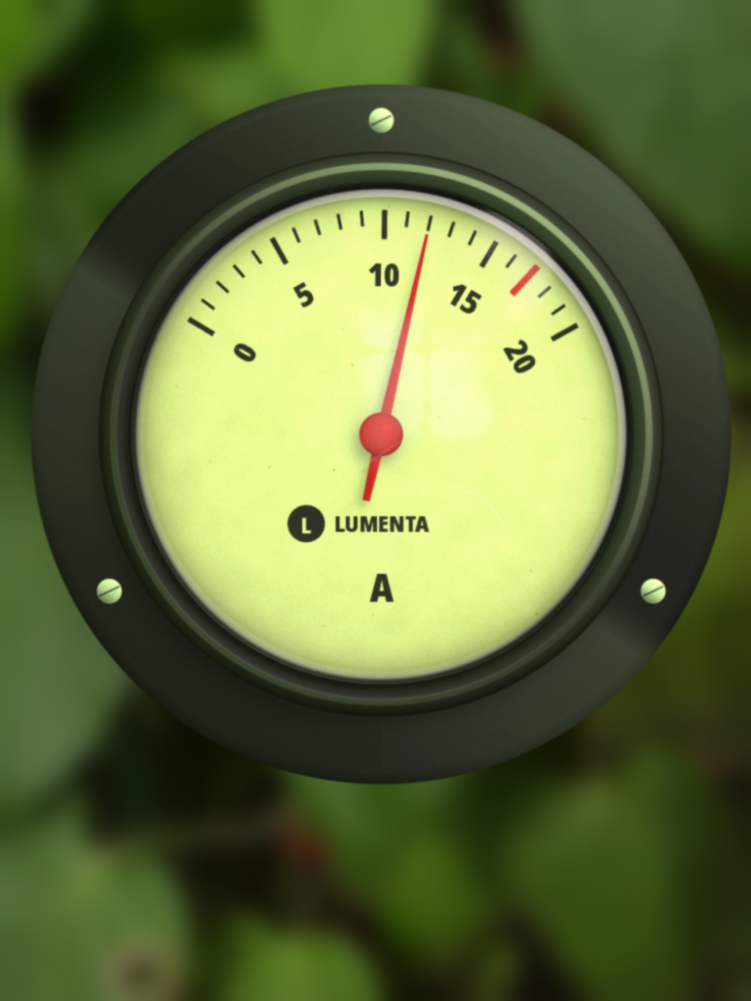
value=12 unit=A
